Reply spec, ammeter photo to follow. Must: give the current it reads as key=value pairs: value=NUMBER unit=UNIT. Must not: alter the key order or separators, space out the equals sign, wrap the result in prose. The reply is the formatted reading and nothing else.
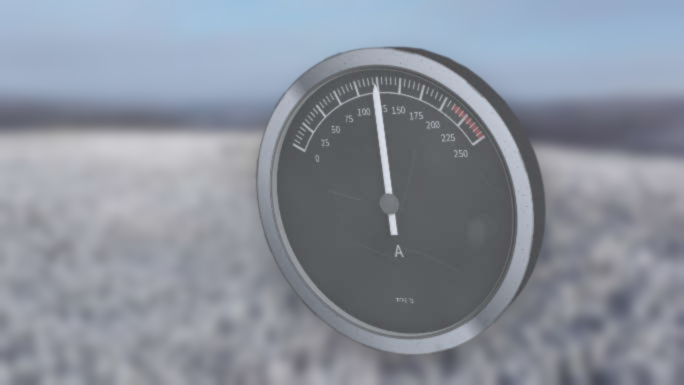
value=125 unit=A
